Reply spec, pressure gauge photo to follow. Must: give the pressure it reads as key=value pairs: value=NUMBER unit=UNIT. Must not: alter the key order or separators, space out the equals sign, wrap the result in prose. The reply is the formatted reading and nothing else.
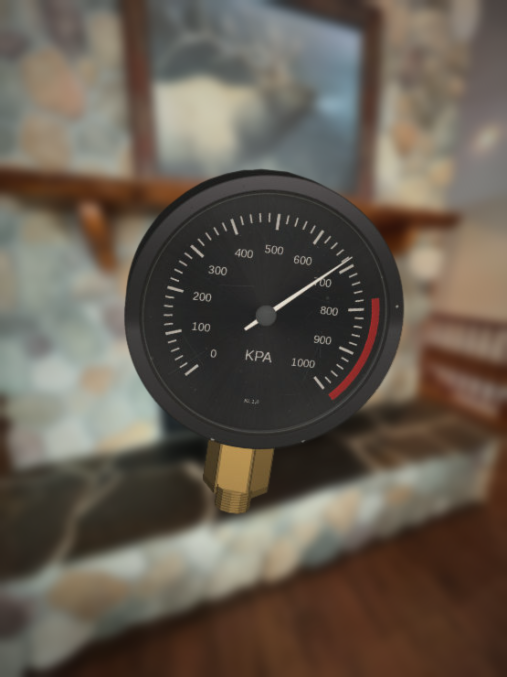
value=680 unit=kPa
